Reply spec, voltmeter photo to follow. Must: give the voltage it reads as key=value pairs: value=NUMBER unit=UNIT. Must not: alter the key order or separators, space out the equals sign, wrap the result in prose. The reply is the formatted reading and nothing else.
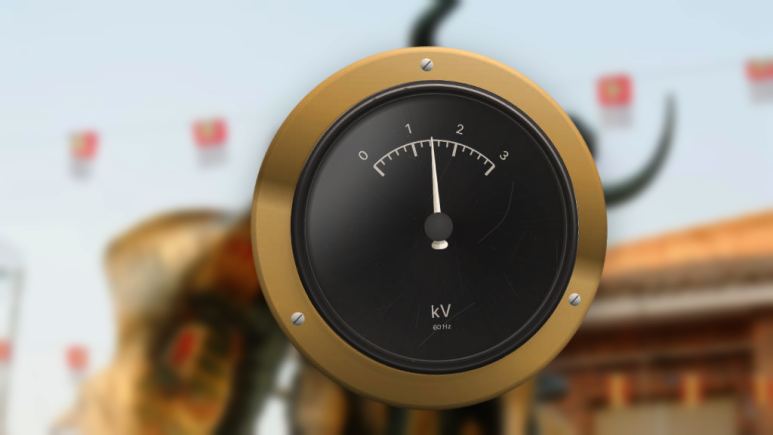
value=1.4 unit=kV
